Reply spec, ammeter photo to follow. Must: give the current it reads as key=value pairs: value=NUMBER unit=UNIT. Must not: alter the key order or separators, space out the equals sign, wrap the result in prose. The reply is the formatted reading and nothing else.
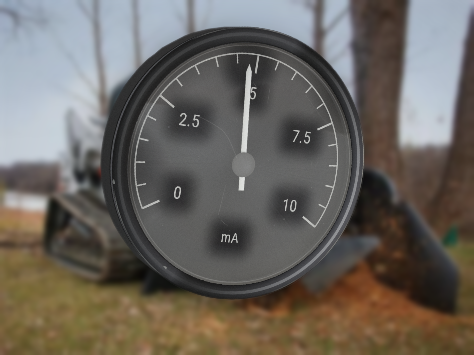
value=4.75 unit=mA
